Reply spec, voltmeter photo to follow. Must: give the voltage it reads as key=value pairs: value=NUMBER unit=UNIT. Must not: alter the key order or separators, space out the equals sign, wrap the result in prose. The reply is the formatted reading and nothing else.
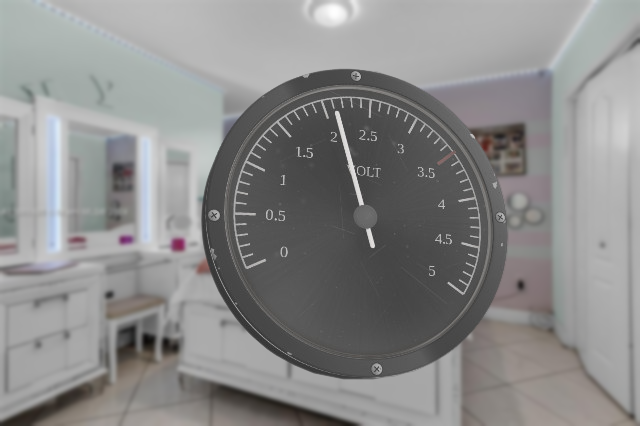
value=2.1 unit=V
